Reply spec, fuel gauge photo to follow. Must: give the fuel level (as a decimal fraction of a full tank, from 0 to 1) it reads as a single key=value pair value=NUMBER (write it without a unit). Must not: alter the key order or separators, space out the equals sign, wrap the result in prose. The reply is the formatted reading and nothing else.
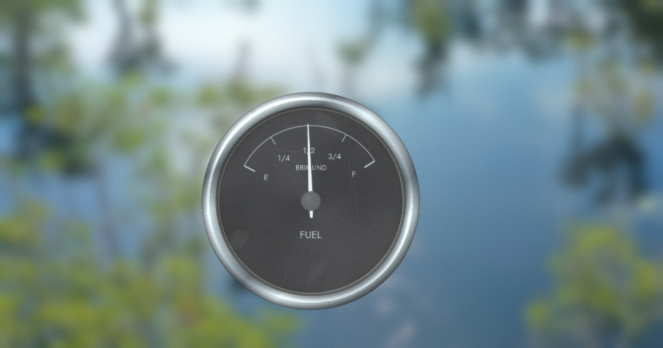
value=0.5
